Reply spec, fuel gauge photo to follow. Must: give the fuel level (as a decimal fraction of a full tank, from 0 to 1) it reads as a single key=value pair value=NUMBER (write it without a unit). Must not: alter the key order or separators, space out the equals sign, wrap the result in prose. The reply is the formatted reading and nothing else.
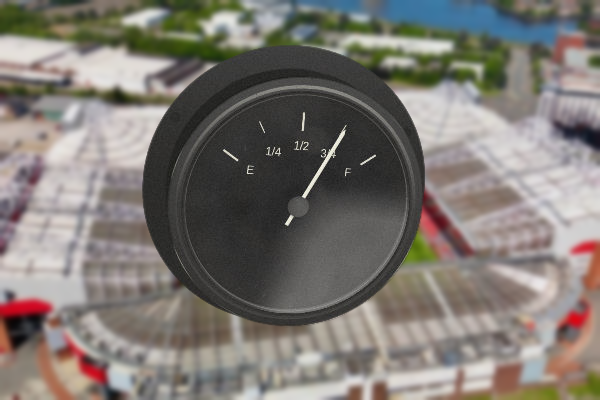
value=0.75
